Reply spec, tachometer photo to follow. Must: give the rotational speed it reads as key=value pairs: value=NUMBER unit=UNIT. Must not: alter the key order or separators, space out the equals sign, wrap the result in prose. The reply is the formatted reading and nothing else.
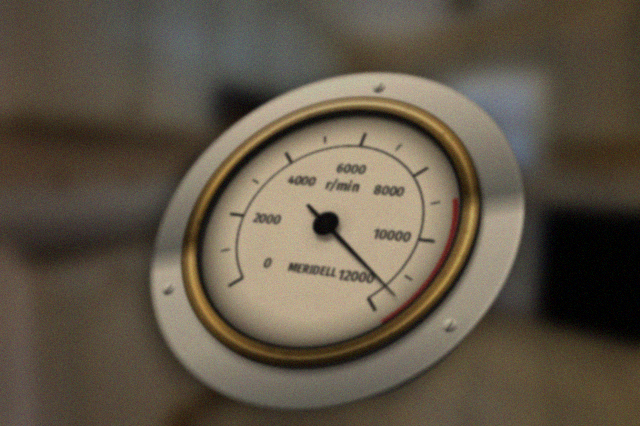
value=11500 unit=rpm
